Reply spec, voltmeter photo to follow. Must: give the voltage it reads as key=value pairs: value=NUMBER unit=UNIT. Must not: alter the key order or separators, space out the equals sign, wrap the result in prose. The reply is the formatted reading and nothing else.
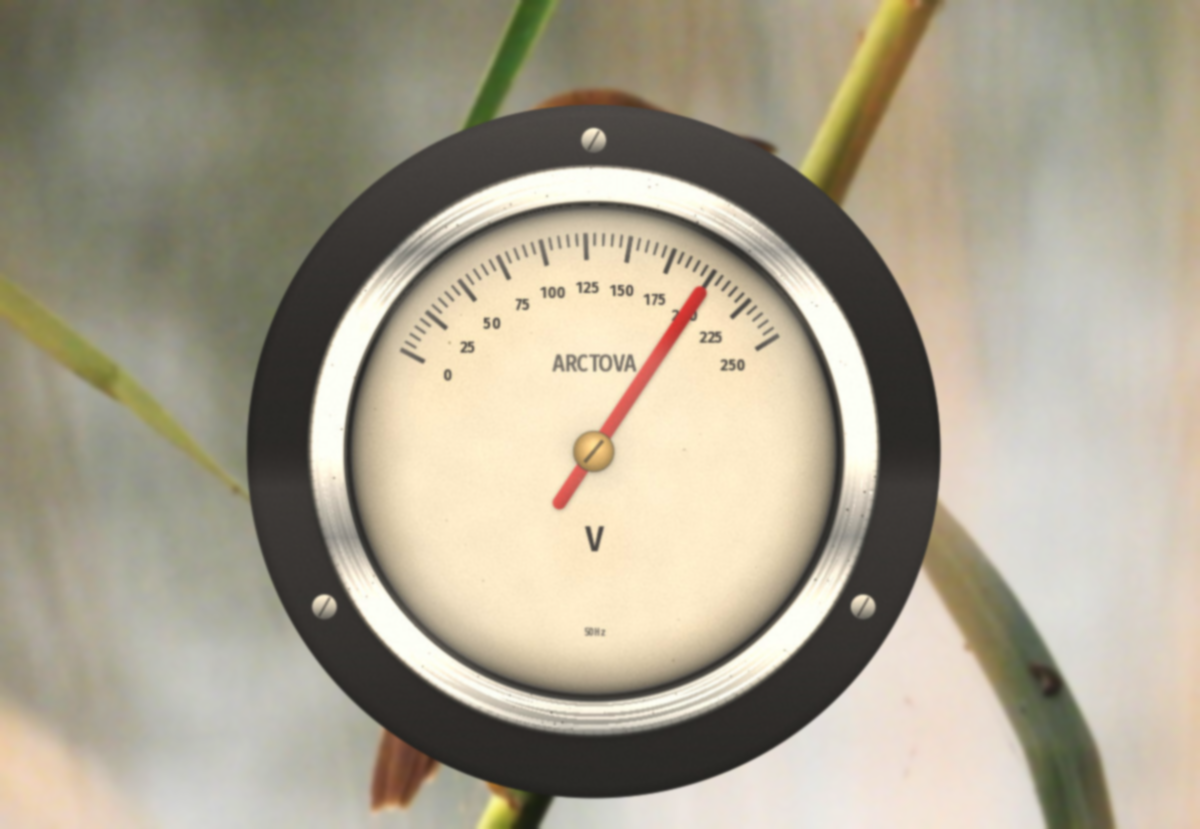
value=200 unit=V
